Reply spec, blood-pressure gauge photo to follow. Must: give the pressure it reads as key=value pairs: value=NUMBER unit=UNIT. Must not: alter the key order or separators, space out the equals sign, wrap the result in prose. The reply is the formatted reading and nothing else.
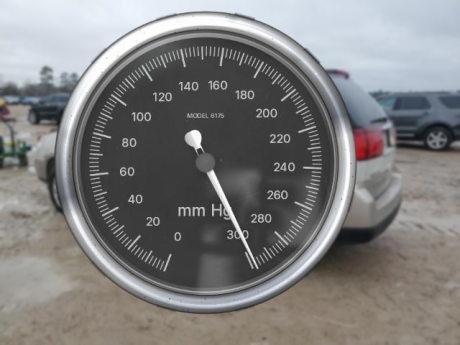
value=298 unit=mmHg
